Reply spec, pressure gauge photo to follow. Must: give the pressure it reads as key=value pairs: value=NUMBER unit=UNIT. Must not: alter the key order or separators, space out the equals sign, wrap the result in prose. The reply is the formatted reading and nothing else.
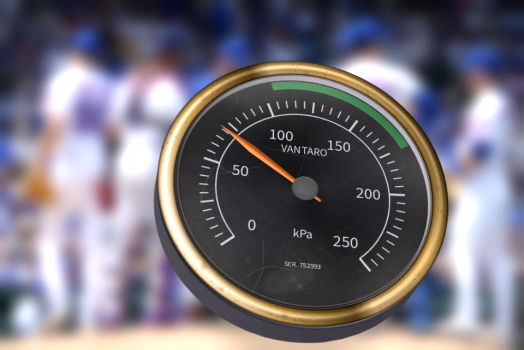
value=70 unit=kPa
